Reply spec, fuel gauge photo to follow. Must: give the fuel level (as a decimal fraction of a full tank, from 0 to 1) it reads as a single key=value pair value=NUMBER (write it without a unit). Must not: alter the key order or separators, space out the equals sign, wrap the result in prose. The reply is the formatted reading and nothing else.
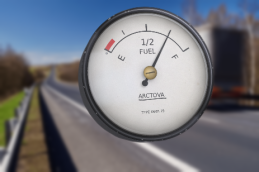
value=0.75
